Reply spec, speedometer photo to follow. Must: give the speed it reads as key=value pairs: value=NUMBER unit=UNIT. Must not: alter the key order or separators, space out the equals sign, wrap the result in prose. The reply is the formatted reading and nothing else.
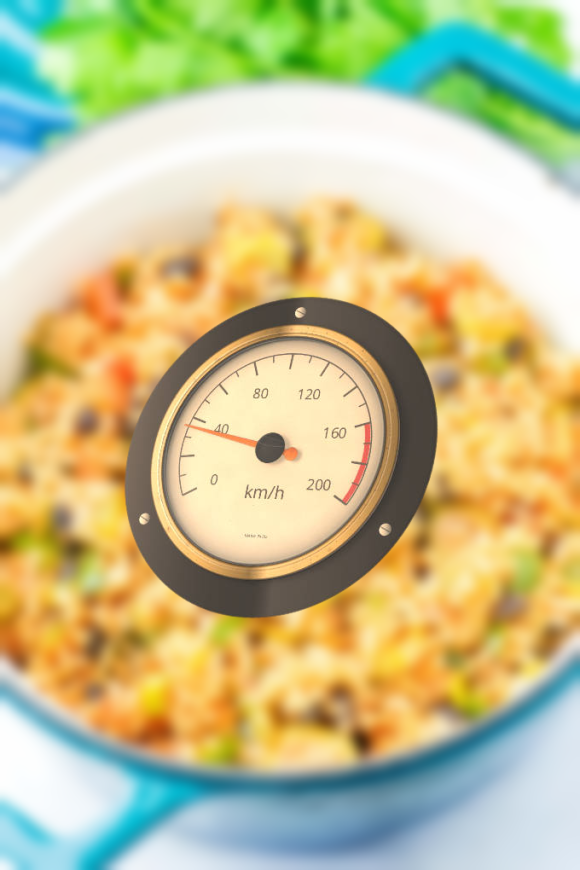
value=35 unit=km/h
